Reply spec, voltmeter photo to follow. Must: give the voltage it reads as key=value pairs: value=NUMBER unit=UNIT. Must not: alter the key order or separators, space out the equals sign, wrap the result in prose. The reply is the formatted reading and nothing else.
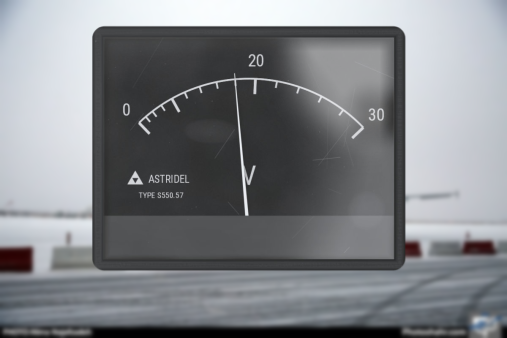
value=18 unit=V
